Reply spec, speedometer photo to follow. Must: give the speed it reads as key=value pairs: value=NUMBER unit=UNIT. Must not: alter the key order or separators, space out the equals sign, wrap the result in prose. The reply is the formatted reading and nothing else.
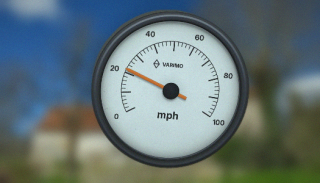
value=22 unit=mph
